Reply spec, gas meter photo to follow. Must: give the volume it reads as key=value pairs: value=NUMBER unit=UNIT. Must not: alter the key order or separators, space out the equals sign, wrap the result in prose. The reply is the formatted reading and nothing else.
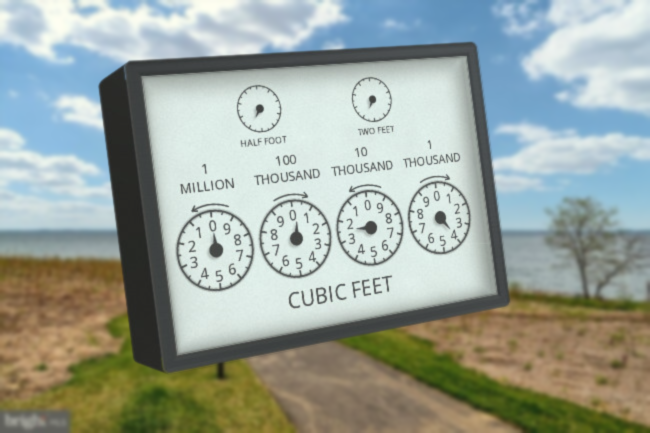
value=2400 unit=ft³
